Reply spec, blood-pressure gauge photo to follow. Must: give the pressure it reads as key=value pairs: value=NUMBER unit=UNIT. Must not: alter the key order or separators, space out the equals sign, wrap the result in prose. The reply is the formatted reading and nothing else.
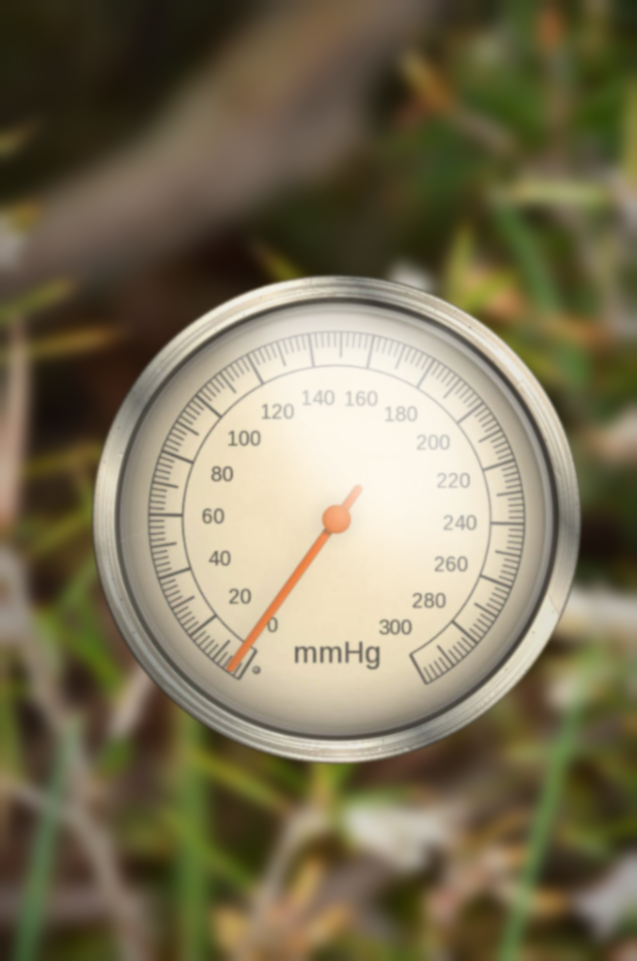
value=4 unit=mmHg
